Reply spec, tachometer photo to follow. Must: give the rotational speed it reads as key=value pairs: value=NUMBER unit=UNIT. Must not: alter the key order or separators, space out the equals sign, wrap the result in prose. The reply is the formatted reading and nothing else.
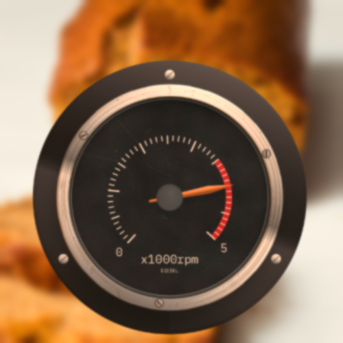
value=4000 unit=rpm
